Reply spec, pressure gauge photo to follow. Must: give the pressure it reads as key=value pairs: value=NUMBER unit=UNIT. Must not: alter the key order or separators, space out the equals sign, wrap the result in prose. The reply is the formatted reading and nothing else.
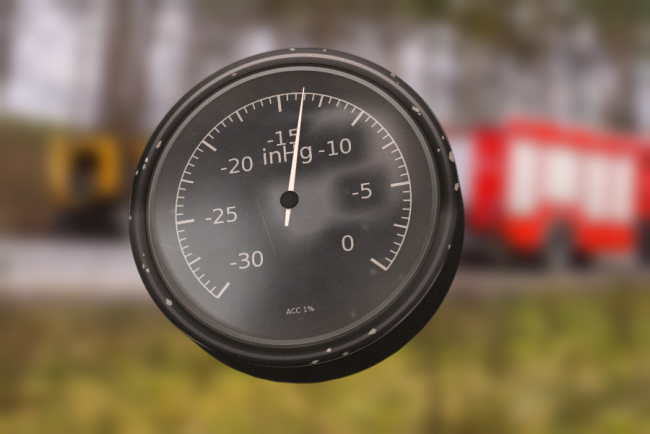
value=-13.5 unit=inHg
